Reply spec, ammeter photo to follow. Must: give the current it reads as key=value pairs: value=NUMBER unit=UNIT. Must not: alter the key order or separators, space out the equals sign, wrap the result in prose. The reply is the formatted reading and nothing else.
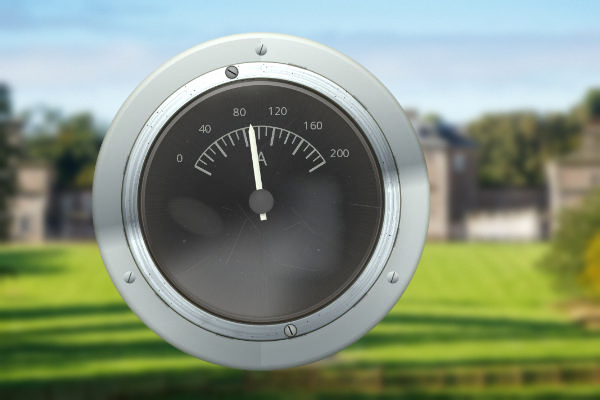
value=90 unit=A
